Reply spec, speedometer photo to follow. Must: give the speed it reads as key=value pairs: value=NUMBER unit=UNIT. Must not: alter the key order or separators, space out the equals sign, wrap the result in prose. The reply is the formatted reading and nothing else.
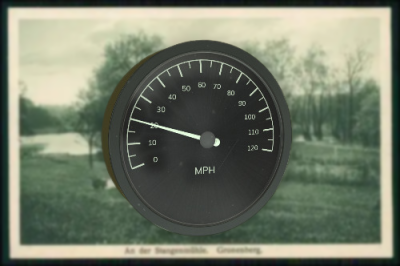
value=20 unit=mph
